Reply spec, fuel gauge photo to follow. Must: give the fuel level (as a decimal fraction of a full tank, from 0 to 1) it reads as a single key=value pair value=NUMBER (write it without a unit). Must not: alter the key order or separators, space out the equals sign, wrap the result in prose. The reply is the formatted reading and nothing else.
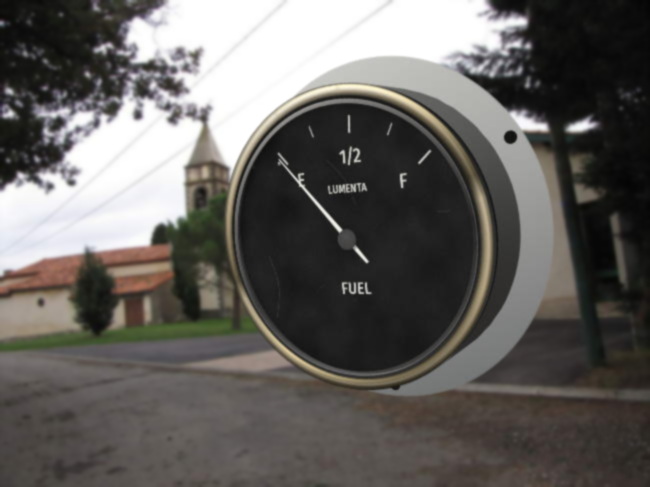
value=0
